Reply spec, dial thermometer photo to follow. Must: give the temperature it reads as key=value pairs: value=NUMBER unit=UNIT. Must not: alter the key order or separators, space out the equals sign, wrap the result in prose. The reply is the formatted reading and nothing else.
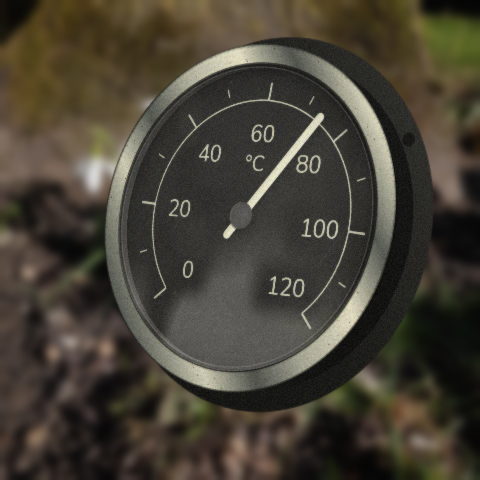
value=75 unit=°C
